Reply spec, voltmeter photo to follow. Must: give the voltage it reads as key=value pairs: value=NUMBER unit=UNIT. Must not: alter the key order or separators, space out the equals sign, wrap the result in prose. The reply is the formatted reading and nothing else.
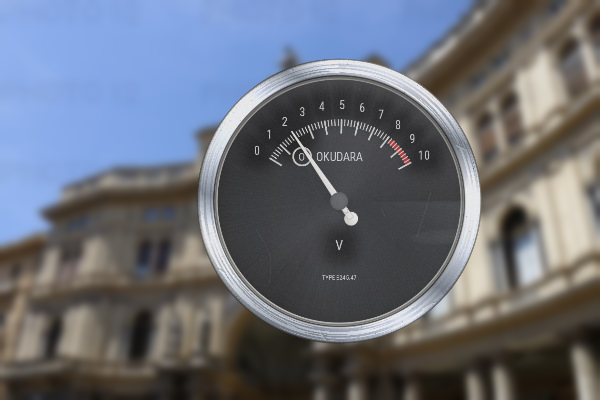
value=2 unit=V
